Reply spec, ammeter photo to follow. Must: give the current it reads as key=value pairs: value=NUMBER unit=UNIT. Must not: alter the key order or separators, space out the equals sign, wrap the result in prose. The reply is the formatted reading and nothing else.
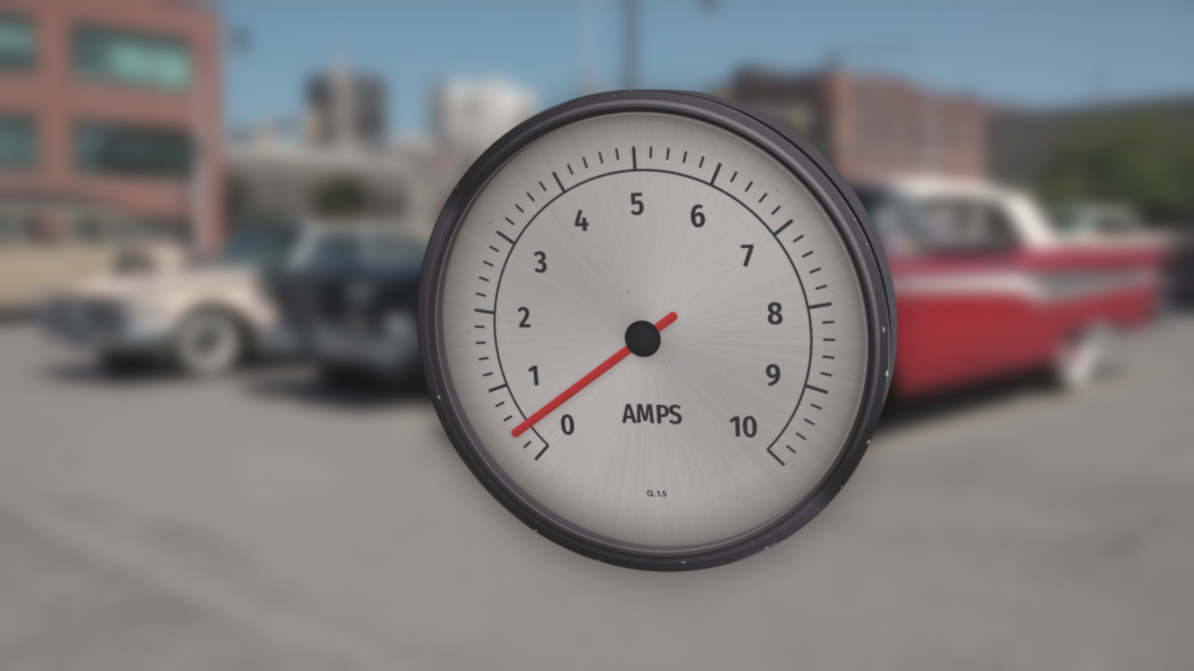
value=0.4 unit=A
